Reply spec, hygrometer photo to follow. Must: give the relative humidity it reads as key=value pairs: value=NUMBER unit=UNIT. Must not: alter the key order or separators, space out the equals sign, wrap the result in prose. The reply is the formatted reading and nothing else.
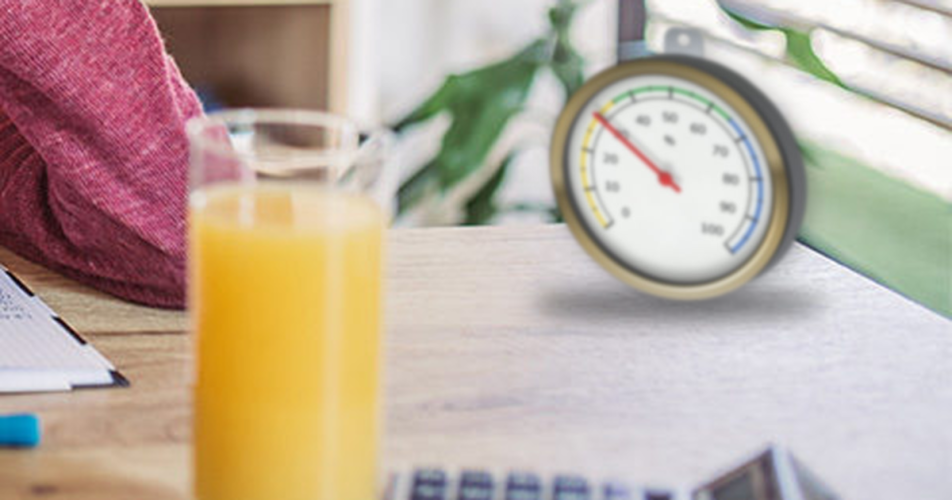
value=30 unit=%
